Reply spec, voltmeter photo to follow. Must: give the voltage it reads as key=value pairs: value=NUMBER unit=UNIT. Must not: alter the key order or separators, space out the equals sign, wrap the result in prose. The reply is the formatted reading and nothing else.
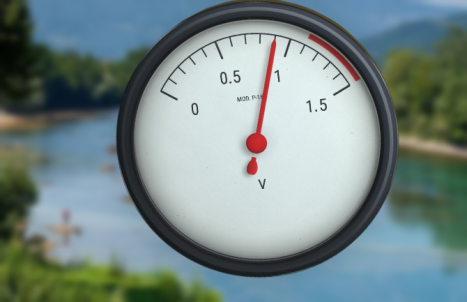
value=0.9 unit=V
